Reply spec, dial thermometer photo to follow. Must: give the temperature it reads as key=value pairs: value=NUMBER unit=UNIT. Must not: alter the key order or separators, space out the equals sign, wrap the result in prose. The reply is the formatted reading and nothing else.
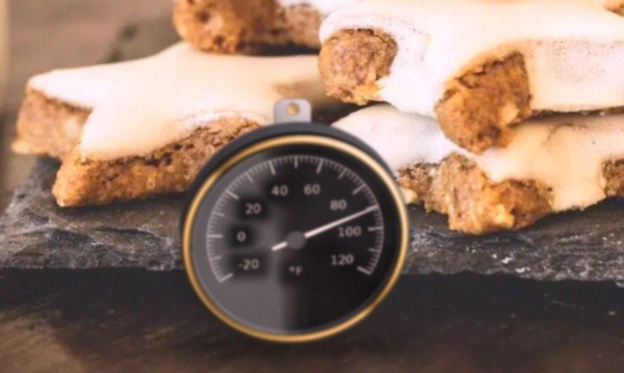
value=90 unit=°F
